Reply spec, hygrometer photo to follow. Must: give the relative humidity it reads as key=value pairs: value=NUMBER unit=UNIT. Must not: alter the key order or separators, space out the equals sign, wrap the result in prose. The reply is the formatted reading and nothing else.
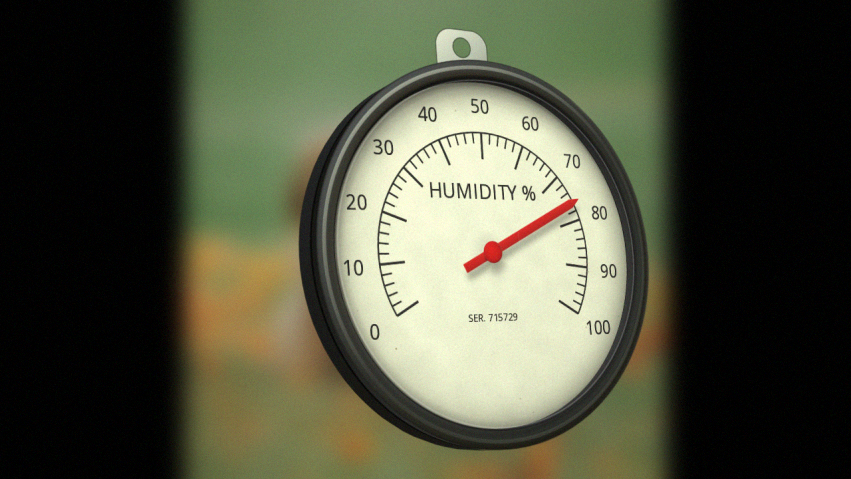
value=76 unit=%
